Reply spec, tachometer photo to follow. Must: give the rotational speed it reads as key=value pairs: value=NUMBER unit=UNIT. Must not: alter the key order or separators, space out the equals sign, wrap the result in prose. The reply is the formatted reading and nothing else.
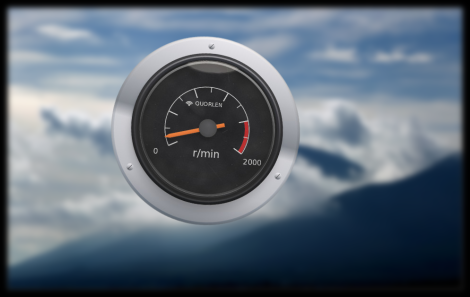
value=100 unit=rpm
